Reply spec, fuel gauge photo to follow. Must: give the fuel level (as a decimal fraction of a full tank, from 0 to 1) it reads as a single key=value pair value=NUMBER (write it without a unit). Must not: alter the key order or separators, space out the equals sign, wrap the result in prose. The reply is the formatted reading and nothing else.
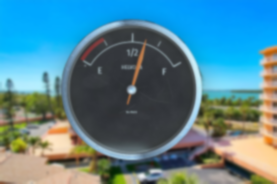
value=0.625
